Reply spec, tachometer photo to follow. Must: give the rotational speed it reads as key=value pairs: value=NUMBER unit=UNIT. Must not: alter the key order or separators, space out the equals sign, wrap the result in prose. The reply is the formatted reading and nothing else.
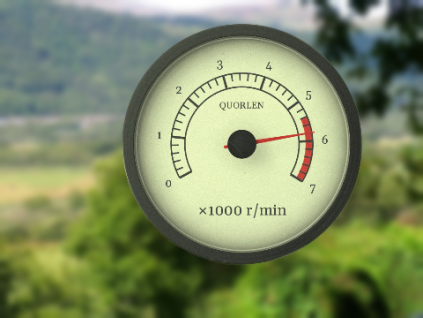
value=5800 unit=rpm
